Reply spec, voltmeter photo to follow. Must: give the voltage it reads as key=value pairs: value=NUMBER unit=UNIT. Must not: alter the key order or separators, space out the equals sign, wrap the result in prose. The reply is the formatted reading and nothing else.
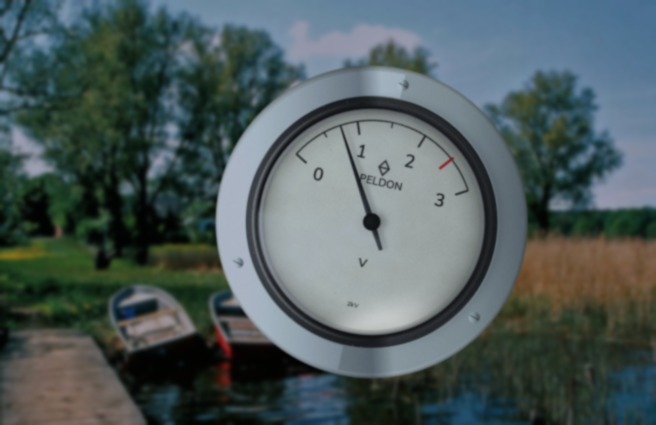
value=0.75 unit=V
